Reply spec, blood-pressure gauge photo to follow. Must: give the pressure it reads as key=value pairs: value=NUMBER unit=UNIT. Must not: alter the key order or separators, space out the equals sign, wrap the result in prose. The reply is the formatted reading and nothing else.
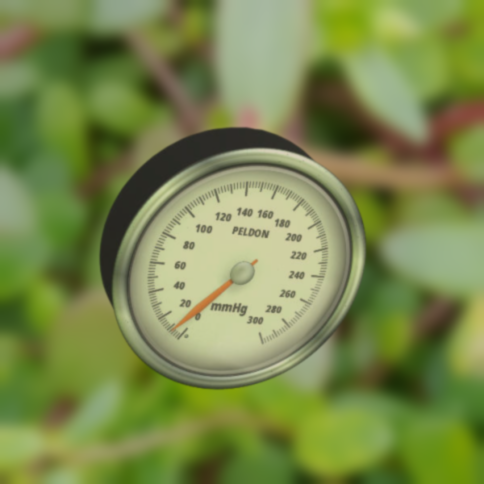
value=10 unit=mmHg
